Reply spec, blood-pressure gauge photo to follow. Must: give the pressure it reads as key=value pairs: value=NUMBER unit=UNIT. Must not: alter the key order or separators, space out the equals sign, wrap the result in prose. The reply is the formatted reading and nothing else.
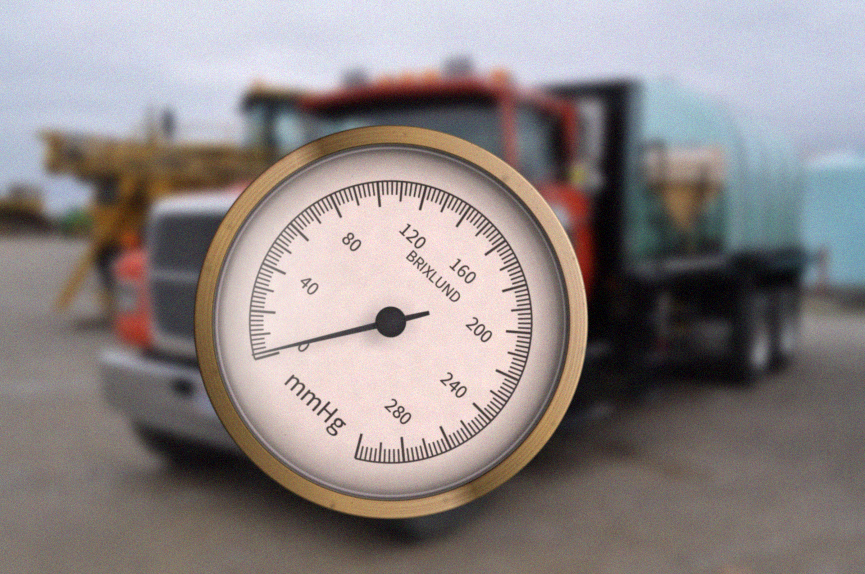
value=2 unit=mmHg
